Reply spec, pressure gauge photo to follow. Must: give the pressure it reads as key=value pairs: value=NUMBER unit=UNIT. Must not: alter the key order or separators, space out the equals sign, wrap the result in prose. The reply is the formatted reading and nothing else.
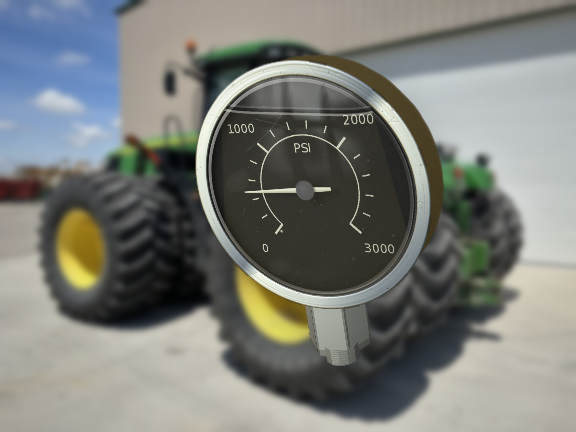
value=500 unit=psi
